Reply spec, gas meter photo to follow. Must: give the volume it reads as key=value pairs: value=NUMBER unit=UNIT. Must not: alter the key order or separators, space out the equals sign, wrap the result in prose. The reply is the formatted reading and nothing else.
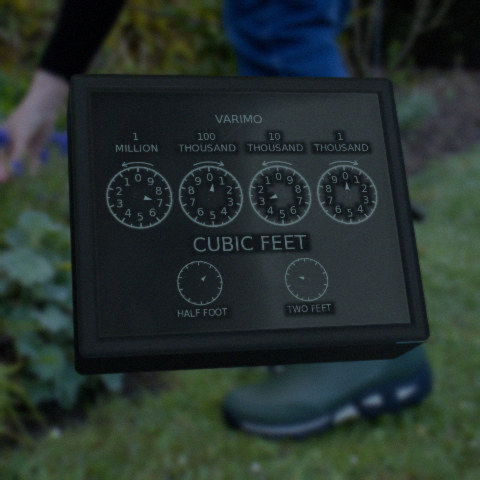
value=703000 unit=ft³
